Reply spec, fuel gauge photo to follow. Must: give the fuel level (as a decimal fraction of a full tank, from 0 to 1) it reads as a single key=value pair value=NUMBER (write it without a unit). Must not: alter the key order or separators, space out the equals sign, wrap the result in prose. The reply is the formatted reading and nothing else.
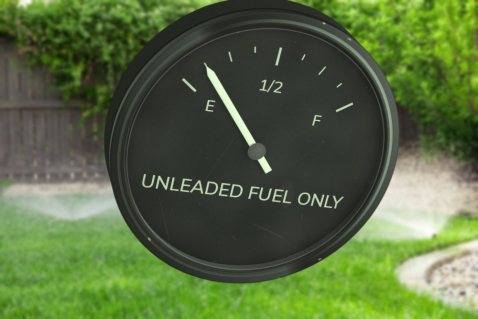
value=0.125
